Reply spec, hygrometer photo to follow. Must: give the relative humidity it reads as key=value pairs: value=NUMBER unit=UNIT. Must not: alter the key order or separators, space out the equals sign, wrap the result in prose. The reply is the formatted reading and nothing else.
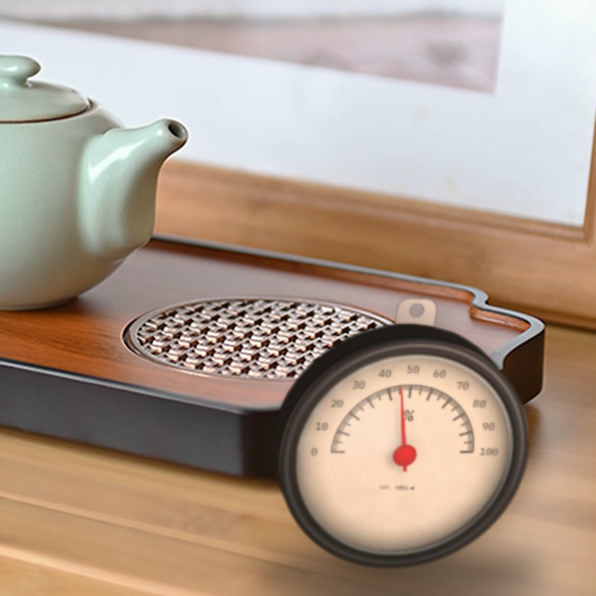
value=45 unit=%
